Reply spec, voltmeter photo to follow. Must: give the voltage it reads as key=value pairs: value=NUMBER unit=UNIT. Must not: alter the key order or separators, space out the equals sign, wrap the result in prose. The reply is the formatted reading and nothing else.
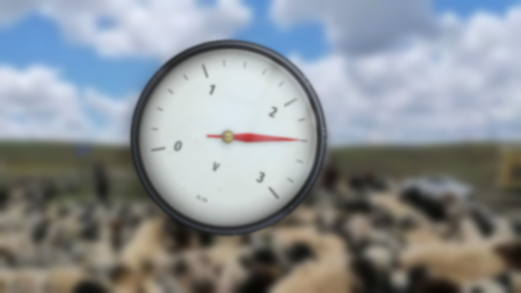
value=2.4 unit=V
